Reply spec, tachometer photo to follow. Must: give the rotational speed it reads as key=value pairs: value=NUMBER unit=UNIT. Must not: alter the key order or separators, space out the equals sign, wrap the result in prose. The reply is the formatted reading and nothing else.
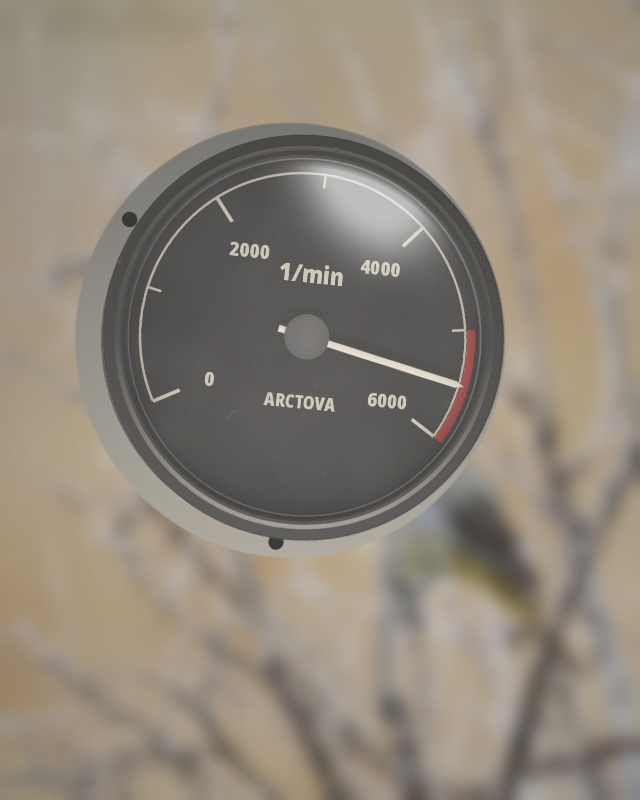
value=5500 unit=rpm
